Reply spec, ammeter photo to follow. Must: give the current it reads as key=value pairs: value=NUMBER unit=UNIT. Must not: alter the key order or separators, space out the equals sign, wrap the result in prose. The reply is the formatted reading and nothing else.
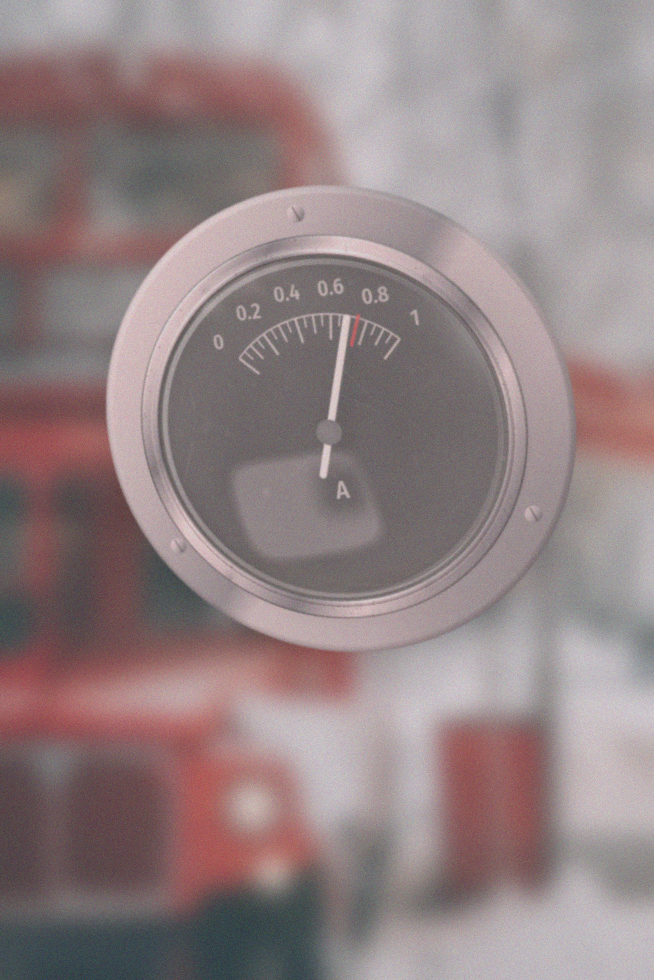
value=0.7 unit=A
